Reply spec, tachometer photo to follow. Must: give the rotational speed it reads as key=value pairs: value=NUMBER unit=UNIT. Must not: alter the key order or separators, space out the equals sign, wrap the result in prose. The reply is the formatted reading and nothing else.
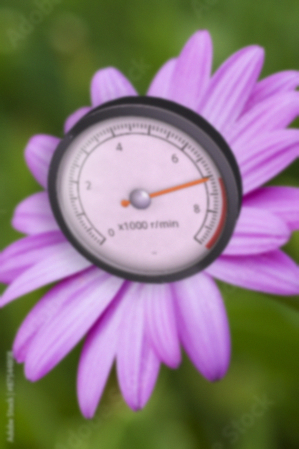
value=7000 unit=rpm
